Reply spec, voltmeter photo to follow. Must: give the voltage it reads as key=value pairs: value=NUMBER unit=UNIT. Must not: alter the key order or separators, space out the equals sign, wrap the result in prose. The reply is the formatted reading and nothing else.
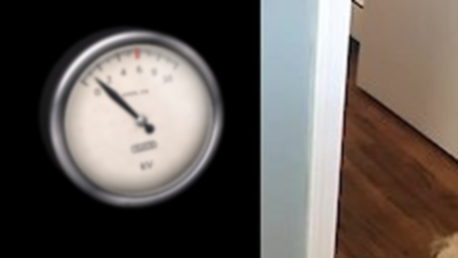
value=1 unit=kV
